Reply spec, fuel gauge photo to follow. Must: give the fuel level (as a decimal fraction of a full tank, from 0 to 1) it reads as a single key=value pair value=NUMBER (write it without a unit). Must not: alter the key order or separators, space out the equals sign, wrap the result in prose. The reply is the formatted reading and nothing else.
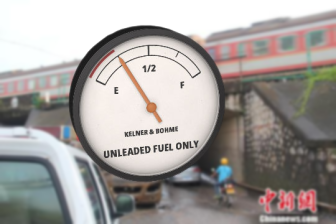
value=0.25
